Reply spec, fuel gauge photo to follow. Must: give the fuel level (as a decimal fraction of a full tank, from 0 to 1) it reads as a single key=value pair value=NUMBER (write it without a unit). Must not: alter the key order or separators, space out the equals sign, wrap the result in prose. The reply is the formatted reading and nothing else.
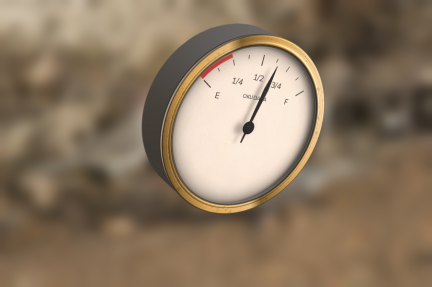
value=0.625
